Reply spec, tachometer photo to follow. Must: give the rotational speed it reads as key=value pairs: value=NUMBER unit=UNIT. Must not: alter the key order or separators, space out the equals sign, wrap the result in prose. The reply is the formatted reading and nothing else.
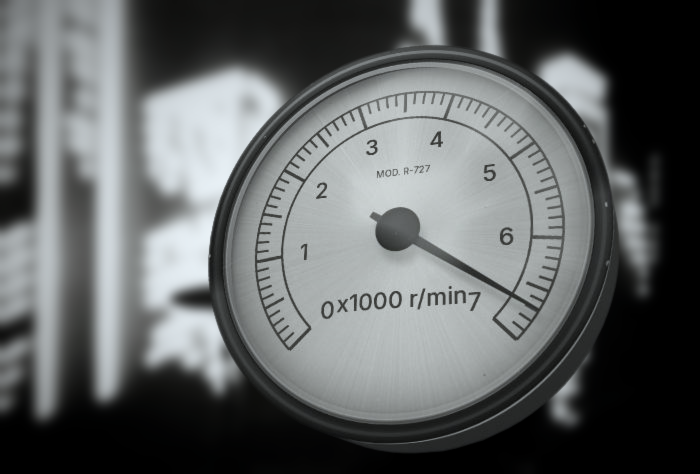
value=6700 unit=rpm
